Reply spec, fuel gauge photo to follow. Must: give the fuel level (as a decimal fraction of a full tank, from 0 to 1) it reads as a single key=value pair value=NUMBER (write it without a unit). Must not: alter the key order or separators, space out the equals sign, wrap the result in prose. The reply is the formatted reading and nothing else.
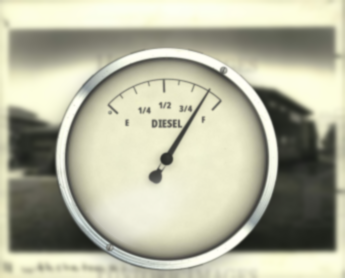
value=0.875
